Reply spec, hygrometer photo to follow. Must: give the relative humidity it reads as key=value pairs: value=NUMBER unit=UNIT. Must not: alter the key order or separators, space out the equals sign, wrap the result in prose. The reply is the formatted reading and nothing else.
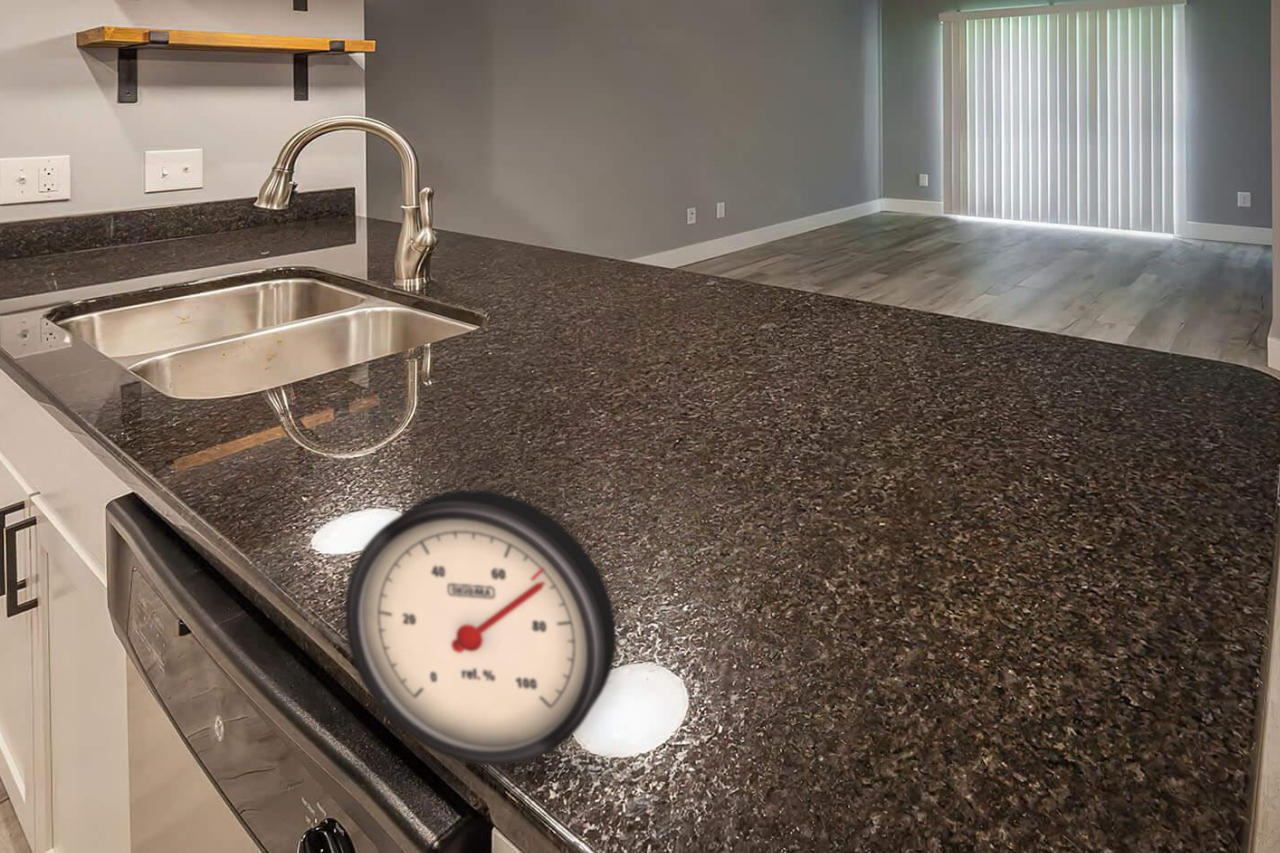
value=70 unit=%
